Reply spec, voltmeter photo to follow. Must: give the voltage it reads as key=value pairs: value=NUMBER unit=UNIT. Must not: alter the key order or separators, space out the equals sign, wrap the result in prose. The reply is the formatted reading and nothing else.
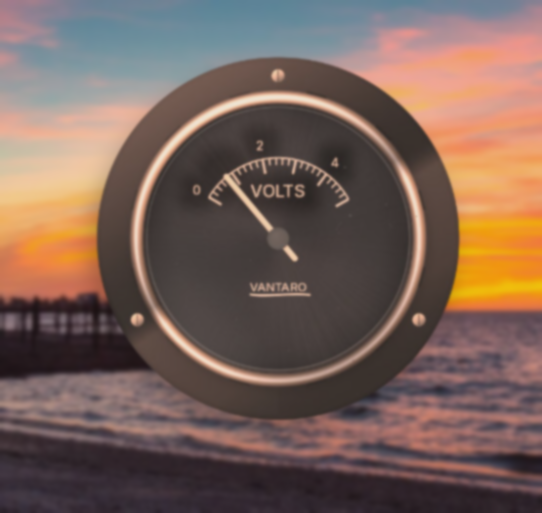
value=0.8 unit=V
